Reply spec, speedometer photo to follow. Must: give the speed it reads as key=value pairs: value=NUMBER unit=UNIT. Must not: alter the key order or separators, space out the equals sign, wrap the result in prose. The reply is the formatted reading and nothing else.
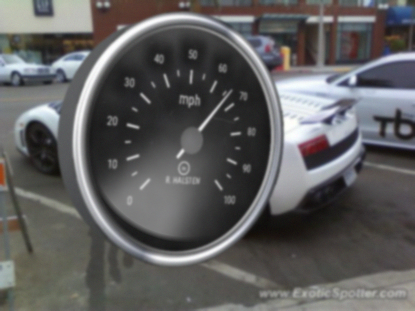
value=65 unit=mph
